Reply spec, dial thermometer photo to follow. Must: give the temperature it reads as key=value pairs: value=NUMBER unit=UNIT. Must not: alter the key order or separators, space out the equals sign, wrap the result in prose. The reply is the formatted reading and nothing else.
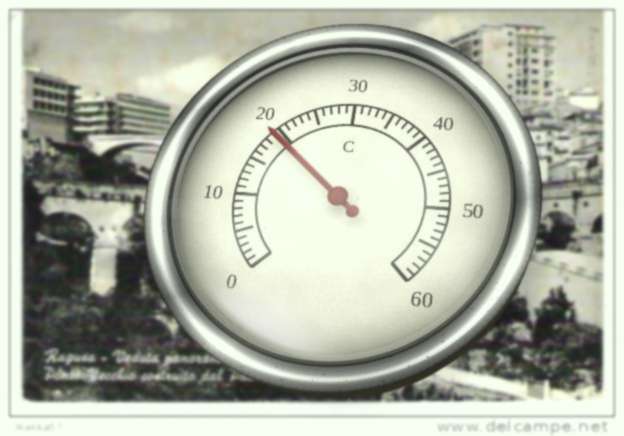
value=19 unit=°C
